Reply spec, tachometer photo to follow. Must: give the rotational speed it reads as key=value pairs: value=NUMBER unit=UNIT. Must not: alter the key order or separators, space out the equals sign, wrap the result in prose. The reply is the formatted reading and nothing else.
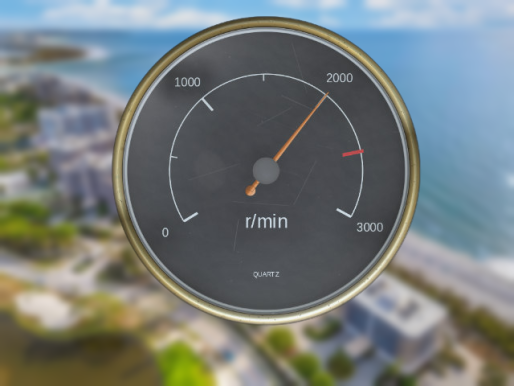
value=2000 unit=rpm
